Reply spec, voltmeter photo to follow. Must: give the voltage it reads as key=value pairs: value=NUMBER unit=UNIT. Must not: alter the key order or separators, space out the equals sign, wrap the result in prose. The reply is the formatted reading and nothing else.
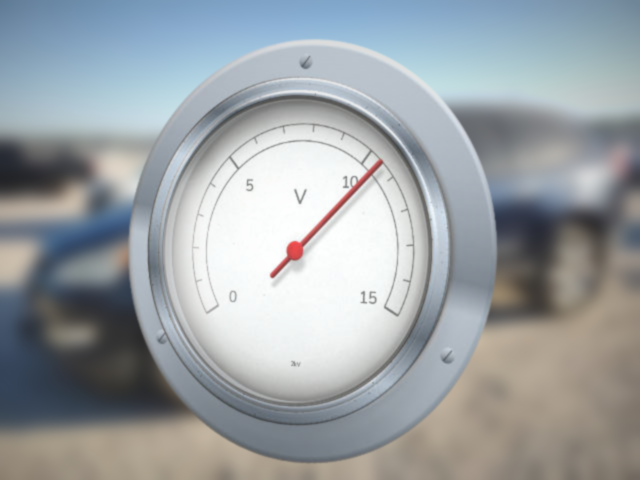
value=10.5 unit=V
